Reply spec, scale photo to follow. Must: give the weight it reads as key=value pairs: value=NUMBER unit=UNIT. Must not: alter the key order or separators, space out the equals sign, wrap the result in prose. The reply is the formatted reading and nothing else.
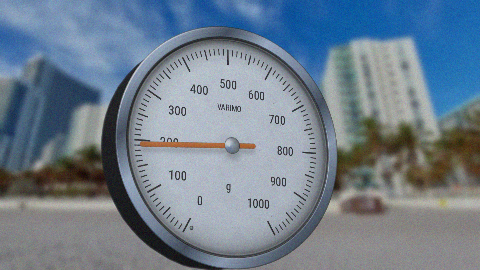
value=190 unit=g
